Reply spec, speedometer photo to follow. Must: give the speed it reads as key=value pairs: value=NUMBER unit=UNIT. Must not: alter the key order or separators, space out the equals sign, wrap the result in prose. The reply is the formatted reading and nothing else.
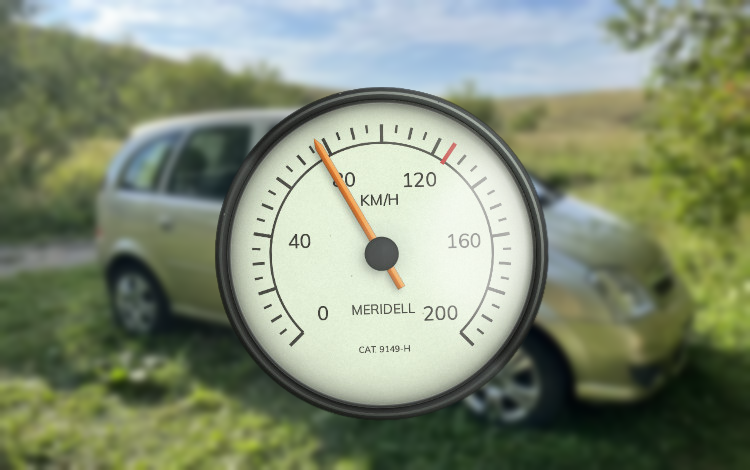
value=77.5 unit=km/h
